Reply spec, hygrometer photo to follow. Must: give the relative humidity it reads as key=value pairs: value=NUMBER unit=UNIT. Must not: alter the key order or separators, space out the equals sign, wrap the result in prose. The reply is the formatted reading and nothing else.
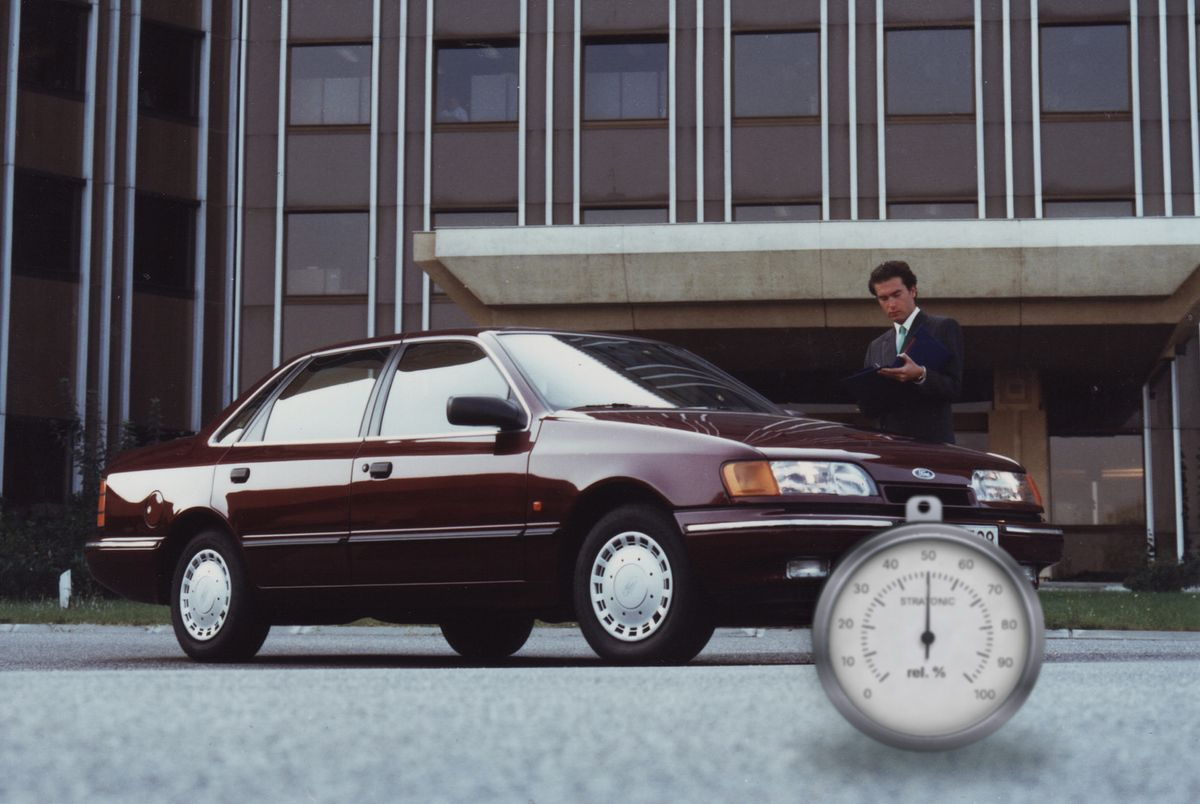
value=50 unit=%
